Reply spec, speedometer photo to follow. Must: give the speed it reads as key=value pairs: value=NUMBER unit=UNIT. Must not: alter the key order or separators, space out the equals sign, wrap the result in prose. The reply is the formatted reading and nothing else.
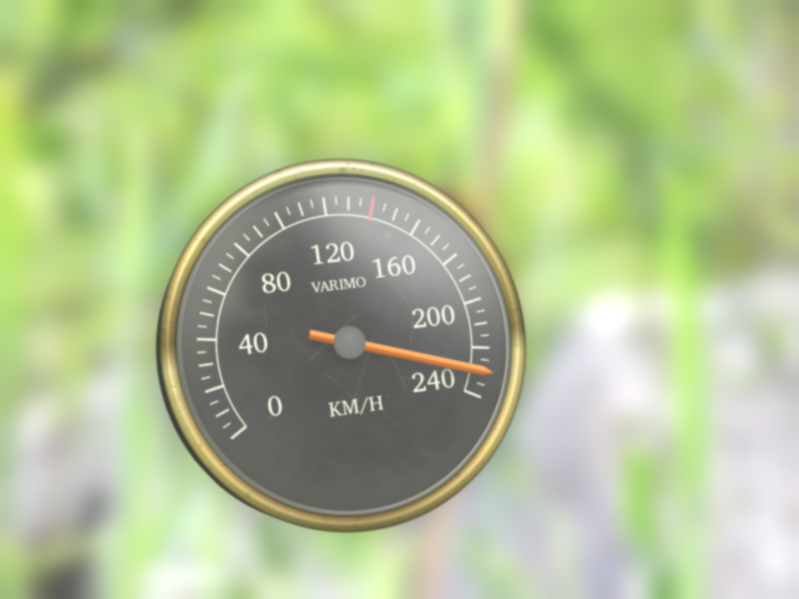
value=230 unit=km/h
